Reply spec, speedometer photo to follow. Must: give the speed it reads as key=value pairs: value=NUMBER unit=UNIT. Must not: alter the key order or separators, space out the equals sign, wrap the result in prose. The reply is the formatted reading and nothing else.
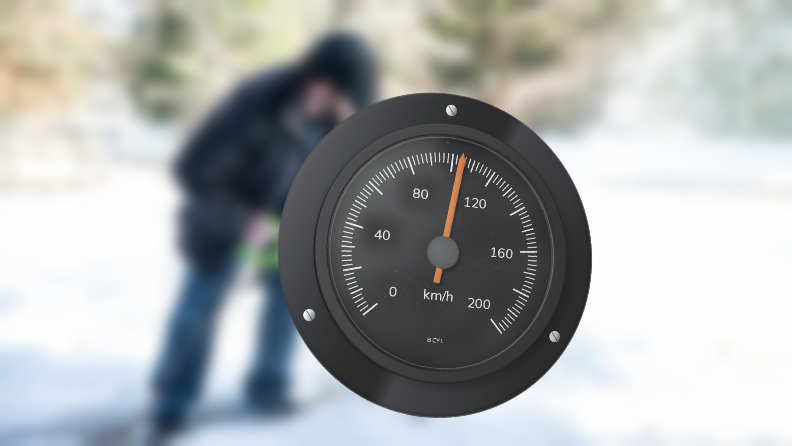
value=104 unit=km/h
